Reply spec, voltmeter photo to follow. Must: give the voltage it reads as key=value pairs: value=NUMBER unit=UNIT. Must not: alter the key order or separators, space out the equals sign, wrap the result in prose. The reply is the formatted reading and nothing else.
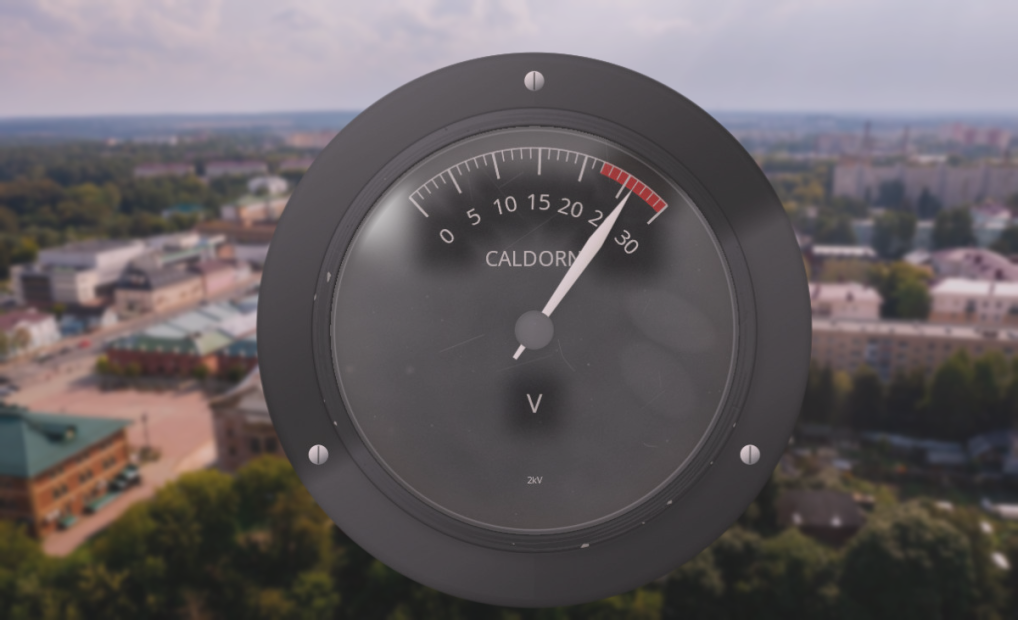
value=26 unit=V
